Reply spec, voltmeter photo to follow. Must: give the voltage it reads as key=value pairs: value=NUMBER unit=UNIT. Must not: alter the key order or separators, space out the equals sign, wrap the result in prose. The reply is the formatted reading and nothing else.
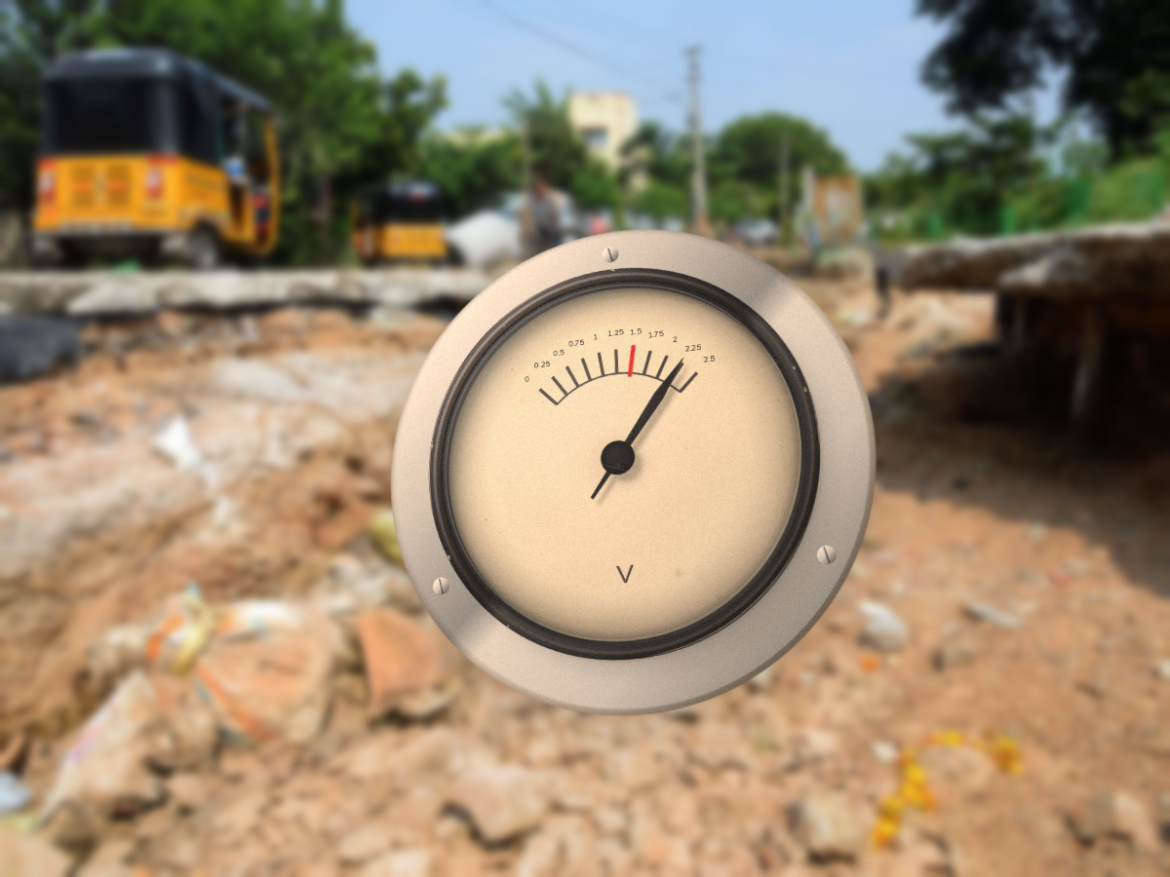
value=2.25 unit=V
